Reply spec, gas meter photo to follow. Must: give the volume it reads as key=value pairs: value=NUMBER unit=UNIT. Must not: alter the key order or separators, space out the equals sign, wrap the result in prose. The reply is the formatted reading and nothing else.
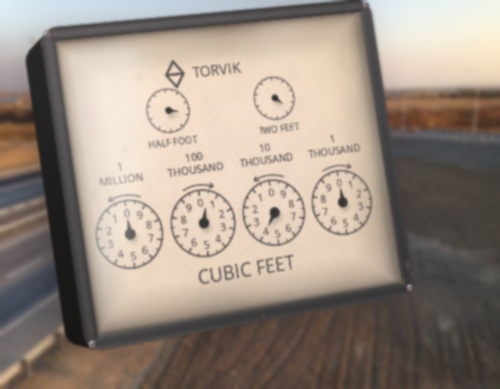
value=4000 unit=ft³
